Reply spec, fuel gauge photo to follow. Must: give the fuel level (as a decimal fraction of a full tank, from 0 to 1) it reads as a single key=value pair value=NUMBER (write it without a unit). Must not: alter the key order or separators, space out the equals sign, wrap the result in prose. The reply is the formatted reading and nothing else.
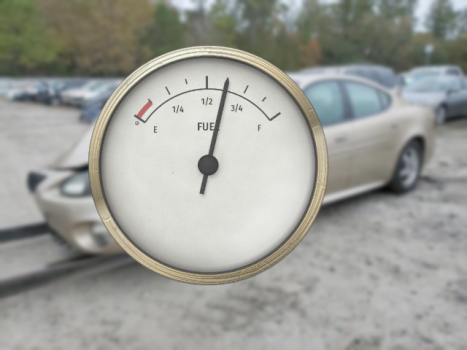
value=0.625
